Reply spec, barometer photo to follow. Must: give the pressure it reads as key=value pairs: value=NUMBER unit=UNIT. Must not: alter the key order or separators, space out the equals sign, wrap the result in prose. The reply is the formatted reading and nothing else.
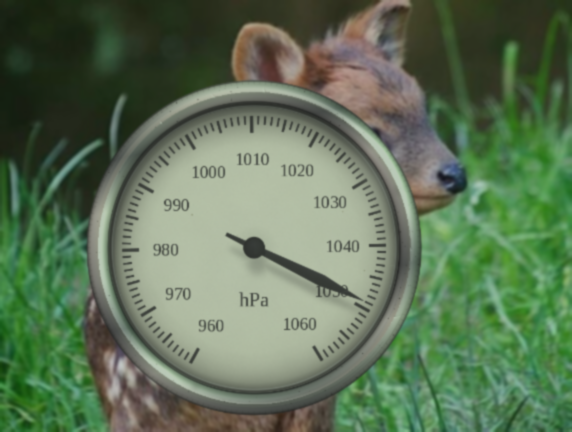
value=1049 unit=hPa
